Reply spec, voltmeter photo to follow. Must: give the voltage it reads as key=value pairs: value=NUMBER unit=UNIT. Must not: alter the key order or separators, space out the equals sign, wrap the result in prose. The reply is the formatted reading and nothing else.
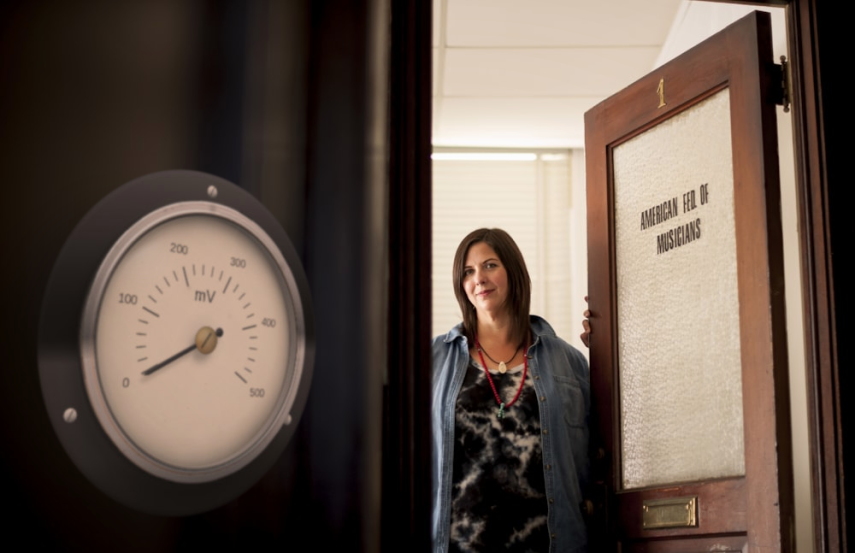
value=0 unit=mV
